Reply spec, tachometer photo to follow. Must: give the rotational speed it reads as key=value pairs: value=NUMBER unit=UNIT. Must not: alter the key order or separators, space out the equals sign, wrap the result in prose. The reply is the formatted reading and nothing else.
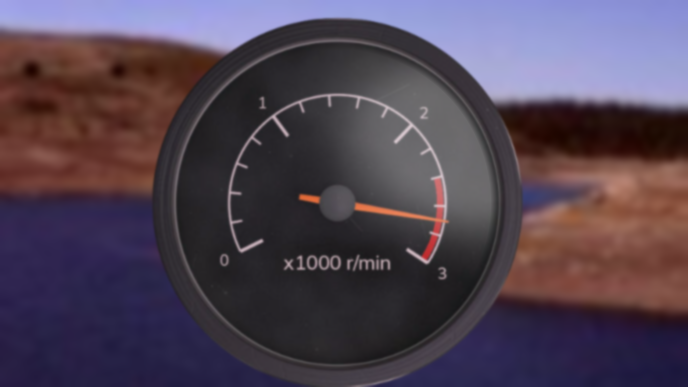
value=2700 unit=rpm
